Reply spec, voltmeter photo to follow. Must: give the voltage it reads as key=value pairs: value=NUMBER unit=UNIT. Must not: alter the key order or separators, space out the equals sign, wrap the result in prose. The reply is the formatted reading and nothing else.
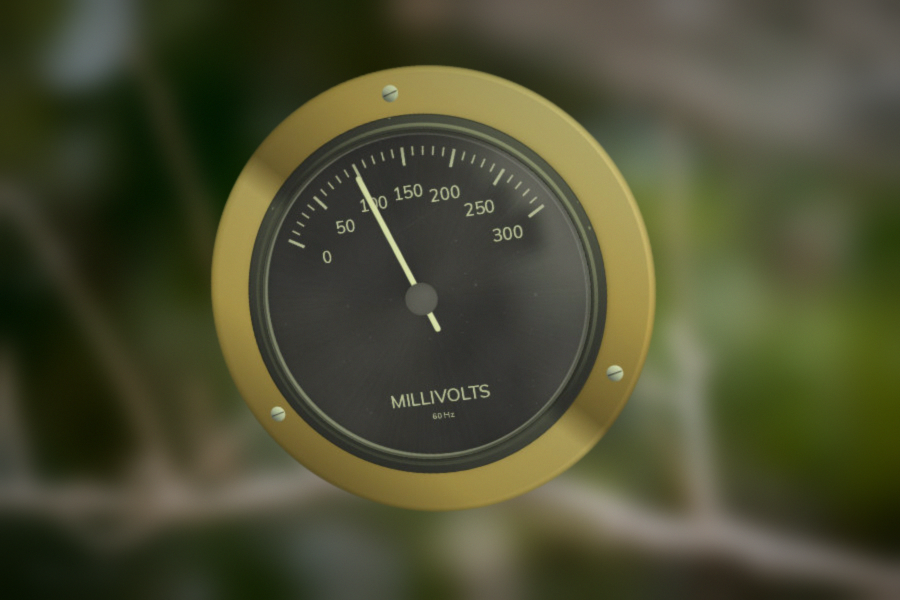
value=100 unit=mV
